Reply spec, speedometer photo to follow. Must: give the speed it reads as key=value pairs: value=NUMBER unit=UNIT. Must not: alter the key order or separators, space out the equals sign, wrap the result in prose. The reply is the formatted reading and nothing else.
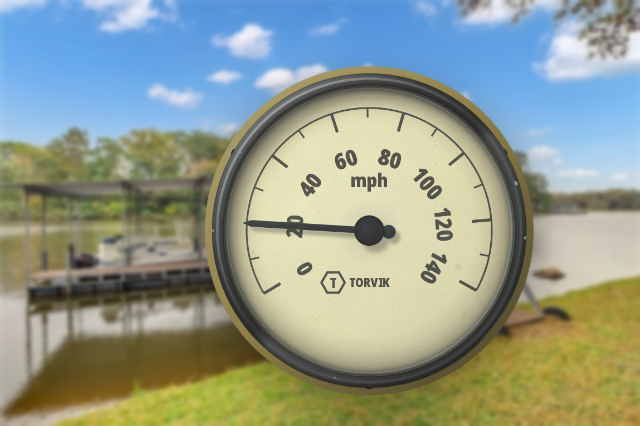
value=20 unit=mph
